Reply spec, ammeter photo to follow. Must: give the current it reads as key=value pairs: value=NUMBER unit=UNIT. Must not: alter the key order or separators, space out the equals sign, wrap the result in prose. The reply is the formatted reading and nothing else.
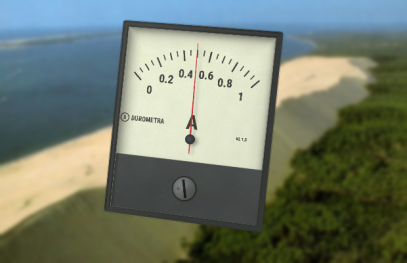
value=0.5 unit=A
